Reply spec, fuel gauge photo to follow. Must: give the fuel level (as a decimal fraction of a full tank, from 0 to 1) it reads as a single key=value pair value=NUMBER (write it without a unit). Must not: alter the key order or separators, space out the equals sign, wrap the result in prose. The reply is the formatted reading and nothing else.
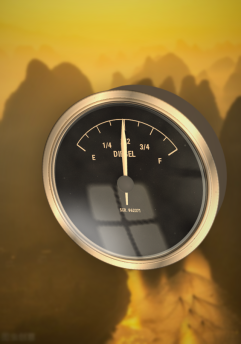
value=0.5
